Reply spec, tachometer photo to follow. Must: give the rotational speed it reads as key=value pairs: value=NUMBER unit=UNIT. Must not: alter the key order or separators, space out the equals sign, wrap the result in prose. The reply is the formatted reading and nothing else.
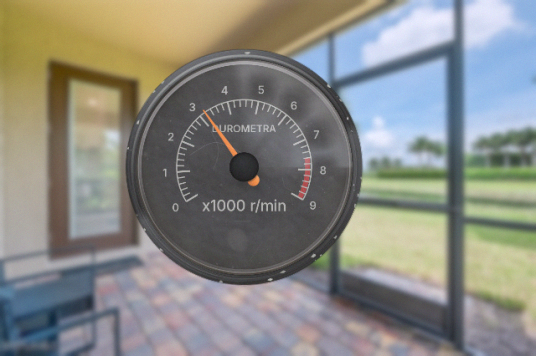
value=3200 unit=rpm
